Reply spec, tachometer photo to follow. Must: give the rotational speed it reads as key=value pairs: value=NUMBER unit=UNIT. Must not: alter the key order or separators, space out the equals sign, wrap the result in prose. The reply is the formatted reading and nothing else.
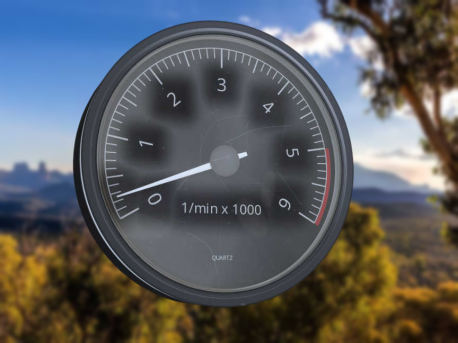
value=250 unit=rpm
